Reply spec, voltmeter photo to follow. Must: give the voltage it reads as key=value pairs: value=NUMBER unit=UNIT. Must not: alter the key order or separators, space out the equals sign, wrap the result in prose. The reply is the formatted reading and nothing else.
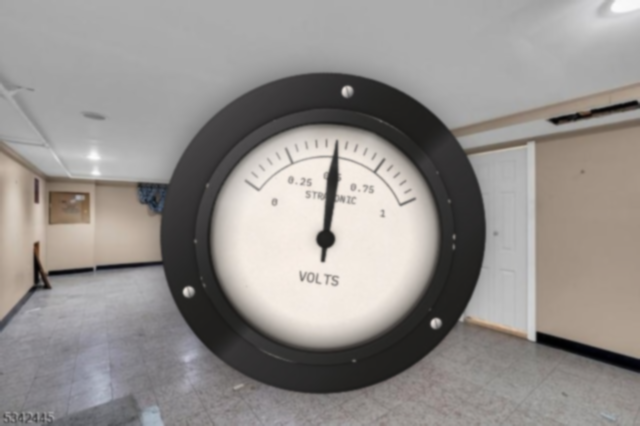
value=0.5 unit=V
